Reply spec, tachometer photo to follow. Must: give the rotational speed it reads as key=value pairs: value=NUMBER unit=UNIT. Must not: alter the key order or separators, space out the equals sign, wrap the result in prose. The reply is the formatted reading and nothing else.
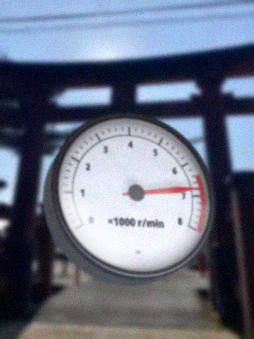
value=6800 unit=rpm
